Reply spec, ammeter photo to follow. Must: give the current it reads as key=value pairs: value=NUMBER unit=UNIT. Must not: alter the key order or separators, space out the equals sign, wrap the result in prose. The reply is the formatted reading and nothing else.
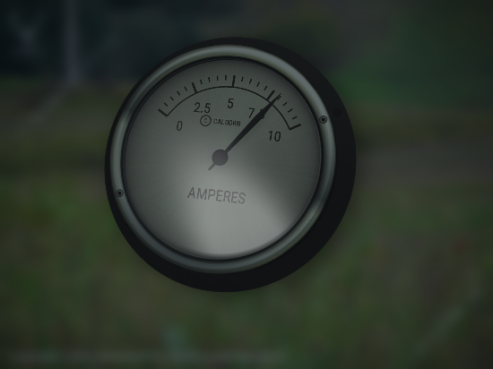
value=8 unit=A
